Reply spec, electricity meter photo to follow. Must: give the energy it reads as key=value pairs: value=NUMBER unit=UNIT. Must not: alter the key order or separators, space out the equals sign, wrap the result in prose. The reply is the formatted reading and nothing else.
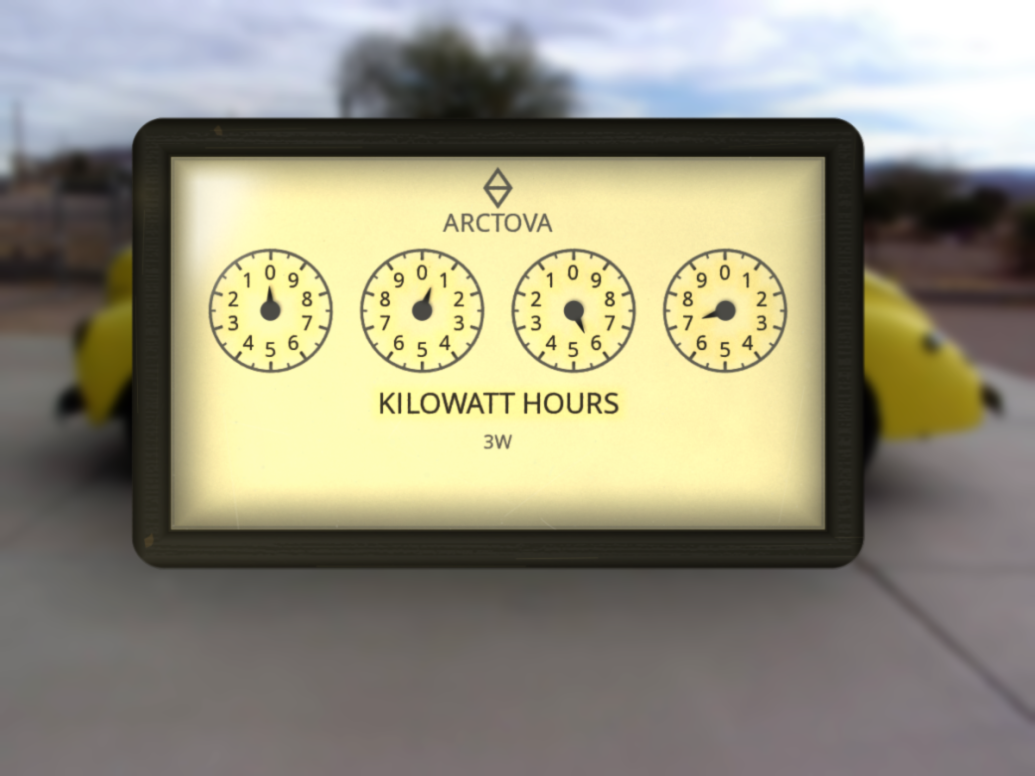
value=57 unit=kWh
